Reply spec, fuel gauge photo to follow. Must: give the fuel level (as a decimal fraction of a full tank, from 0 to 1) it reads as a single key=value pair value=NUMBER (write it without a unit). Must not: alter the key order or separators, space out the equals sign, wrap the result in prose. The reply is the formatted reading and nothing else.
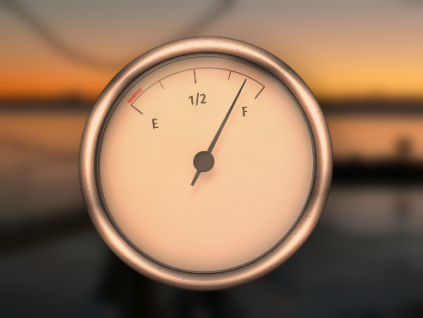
value=0.875
